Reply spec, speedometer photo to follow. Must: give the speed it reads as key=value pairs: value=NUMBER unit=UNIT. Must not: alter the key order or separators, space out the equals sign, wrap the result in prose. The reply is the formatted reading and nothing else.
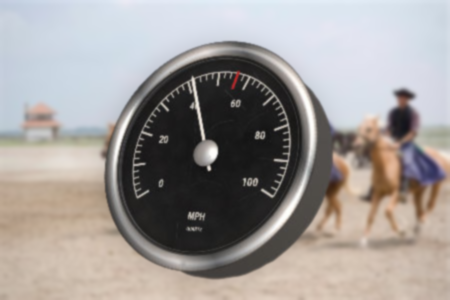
value=42 unit=mph
